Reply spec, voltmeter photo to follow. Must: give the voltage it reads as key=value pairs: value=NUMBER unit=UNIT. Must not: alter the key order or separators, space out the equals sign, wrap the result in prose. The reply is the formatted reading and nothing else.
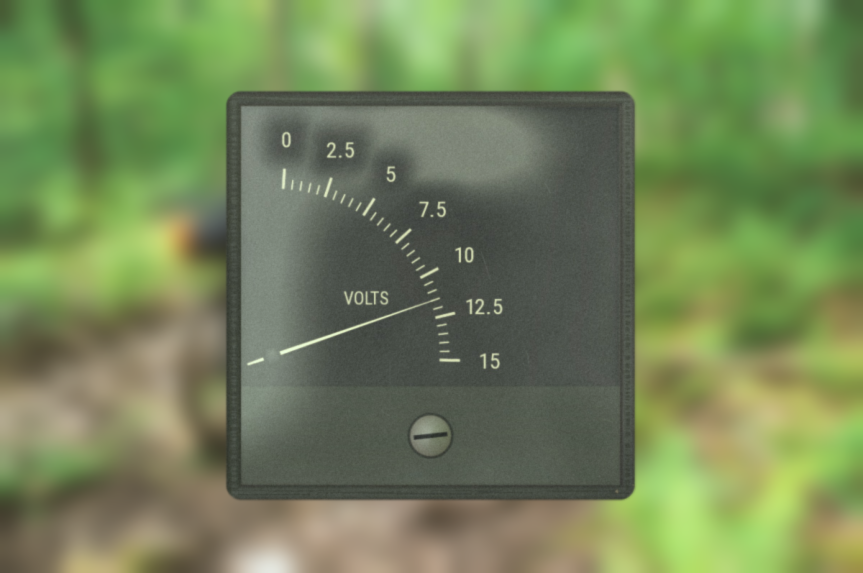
value=11.5 unit=V
